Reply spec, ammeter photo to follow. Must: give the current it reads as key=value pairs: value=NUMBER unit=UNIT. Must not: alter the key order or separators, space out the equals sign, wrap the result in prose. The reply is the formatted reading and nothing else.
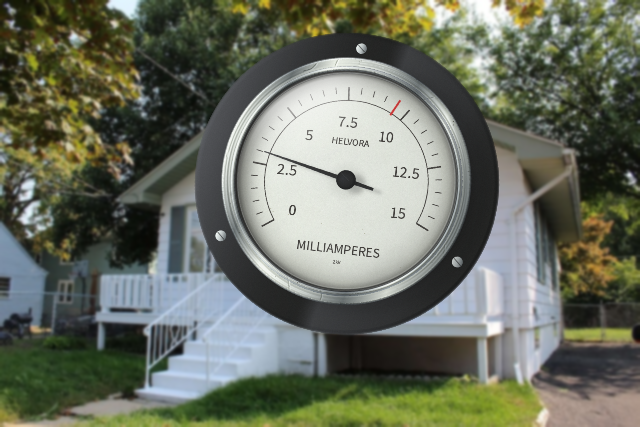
value=3 unit=mA
